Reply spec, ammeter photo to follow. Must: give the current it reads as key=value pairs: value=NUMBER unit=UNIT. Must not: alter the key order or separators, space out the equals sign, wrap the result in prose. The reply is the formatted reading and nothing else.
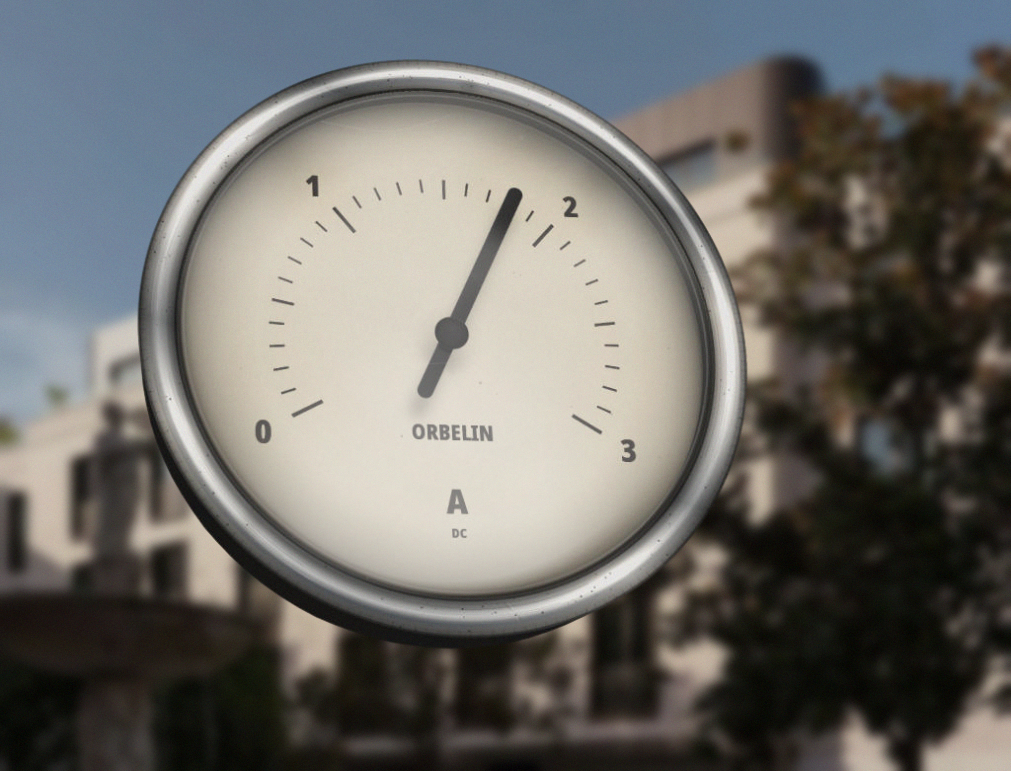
value=1.8 unit=A
